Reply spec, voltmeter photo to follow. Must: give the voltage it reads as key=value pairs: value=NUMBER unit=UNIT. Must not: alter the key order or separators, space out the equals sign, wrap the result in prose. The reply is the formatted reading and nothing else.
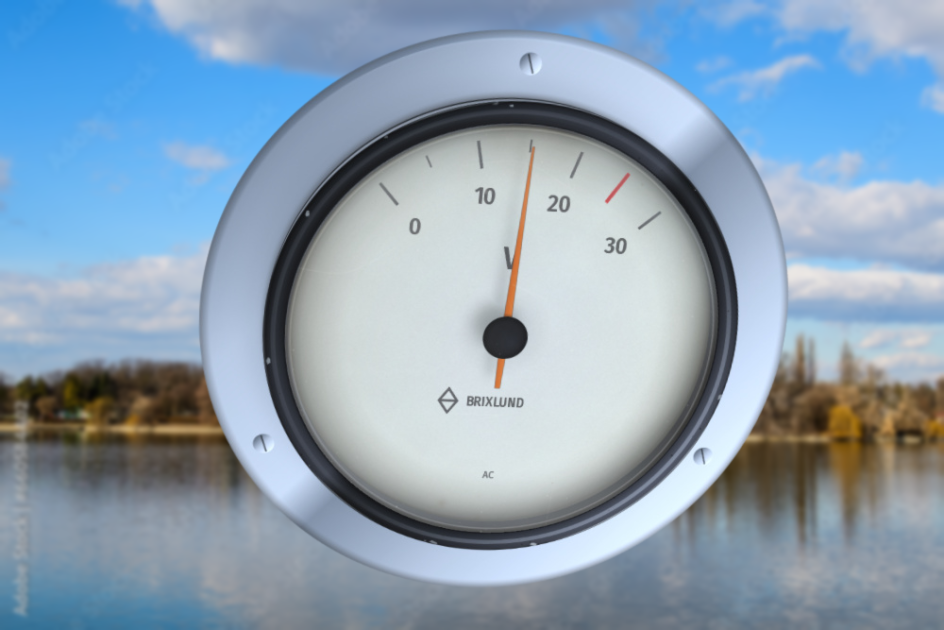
value=15 unit=V
